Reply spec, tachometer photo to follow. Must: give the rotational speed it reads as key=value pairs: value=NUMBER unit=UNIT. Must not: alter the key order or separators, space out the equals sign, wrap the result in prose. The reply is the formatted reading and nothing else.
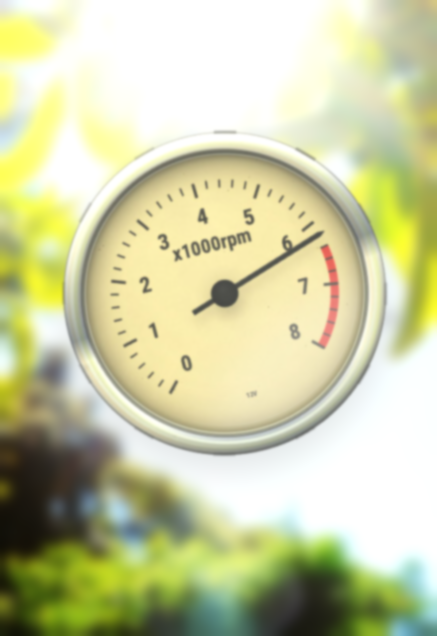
value=6200 unit=rpm
